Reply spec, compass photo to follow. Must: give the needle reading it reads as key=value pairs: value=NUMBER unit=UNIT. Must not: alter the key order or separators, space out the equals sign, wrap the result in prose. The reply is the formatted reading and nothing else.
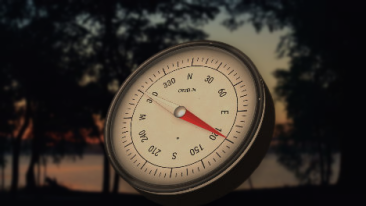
value=120 unit=°
